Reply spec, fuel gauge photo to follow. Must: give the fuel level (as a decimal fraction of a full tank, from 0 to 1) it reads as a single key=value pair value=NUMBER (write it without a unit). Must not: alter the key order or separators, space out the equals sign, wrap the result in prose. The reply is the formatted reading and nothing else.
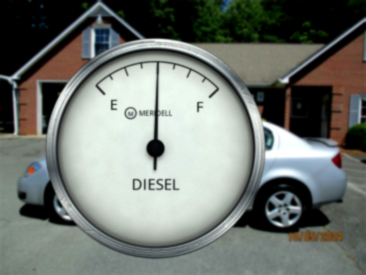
value=0.5
